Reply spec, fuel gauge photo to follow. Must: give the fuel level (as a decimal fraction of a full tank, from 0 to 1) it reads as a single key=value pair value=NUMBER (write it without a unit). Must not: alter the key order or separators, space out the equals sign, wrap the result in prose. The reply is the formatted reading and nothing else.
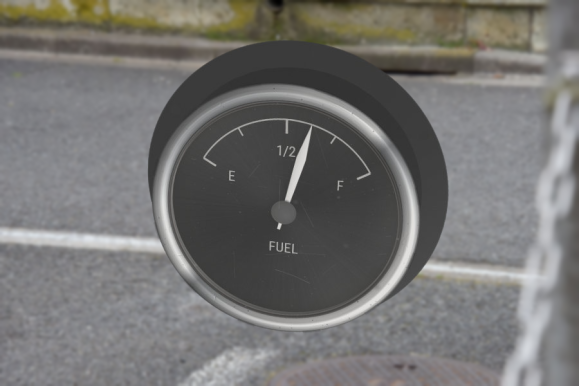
value=0.625
